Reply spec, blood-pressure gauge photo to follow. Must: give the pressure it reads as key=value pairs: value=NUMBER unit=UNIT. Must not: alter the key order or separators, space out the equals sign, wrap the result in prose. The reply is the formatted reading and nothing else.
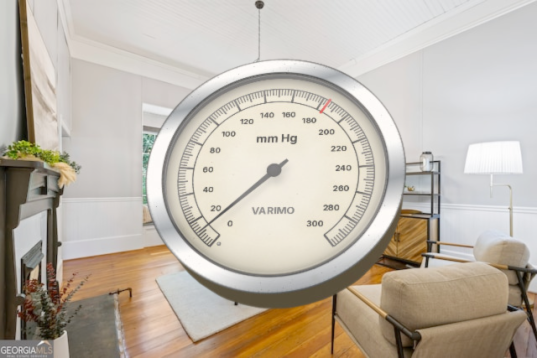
value=10 unit=mmHg
